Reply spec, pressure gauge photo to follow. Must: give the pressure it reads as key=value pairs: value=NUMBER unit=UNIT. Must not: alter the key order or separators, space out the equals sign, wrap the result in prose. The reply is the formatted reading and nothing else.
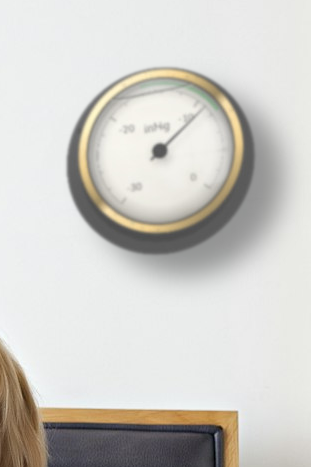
value=-9 unit=inHg
